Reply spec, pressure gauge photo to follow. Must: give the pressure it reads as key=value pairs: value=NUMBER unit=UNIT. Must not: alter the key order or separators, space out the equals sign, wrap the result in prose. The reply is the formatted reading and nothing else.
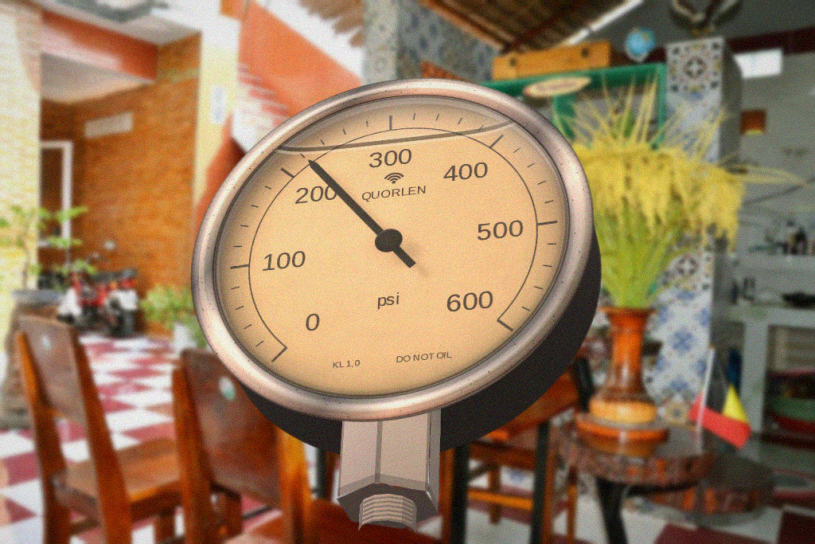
value=220 unit=psi
